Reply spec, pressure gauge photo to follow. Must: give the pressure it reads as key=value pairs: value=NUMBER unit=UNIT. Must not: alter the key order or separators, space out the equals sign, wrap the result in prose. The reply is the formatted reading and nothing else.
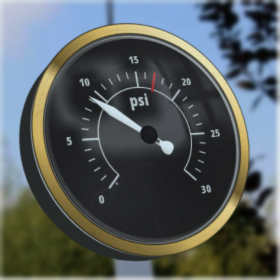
value=9 unit=psi
